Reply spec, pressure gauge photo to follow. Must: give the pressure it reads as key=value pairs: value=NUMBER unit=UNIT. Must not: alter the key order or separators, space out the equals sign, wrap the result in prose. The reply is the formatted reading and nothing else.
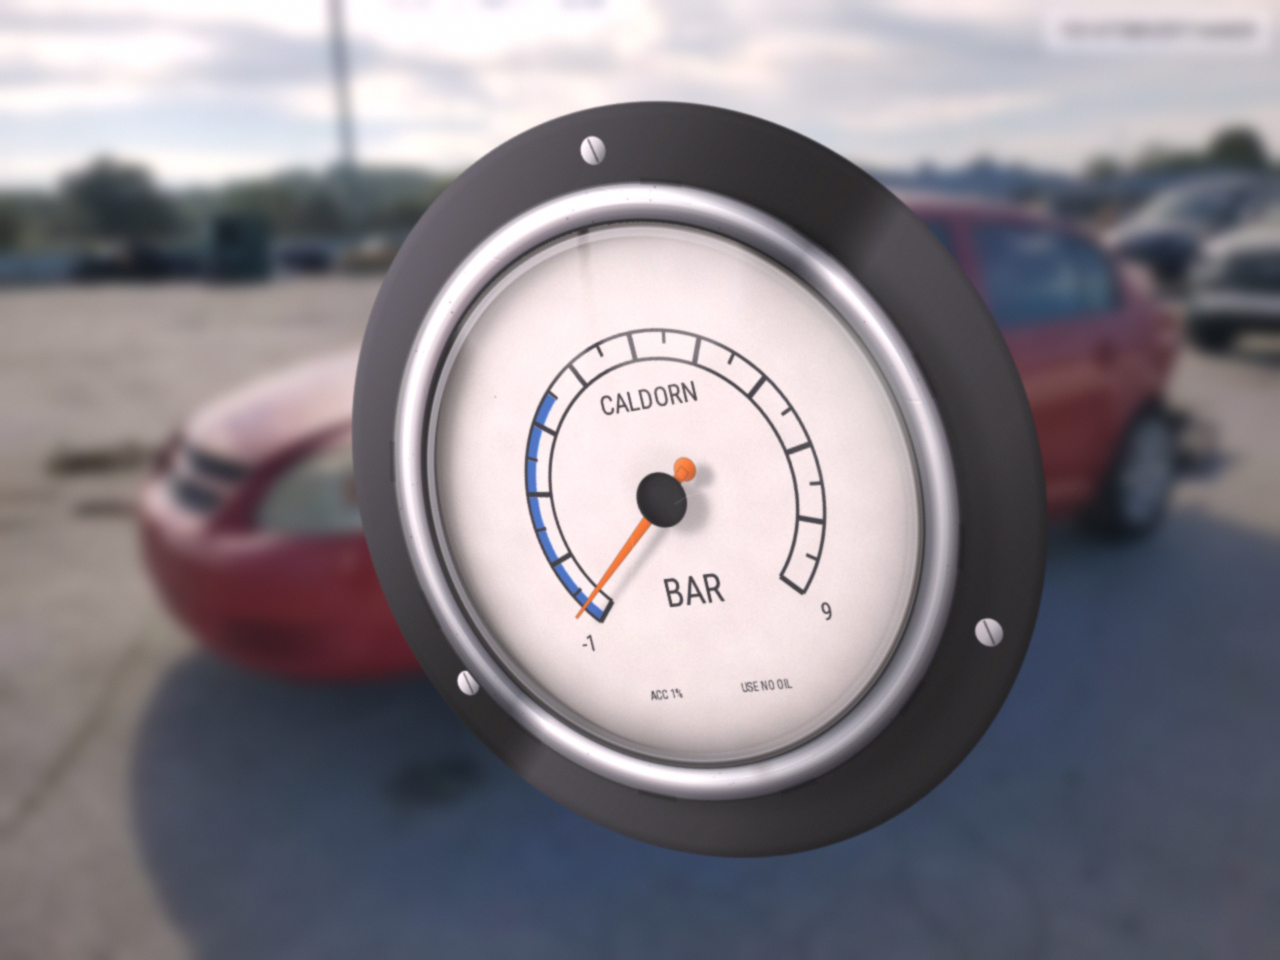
value=-0.75 unit=bar
